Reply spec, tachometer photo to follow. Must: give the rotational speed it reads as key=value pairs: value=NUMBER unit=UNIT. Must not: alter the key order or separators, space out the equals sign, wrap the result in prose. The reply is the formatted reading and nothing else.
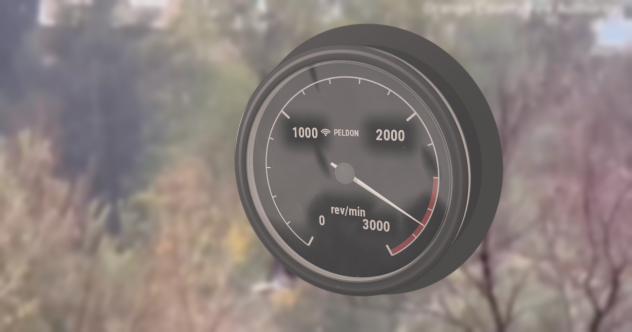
value=2700 unit=rpm
